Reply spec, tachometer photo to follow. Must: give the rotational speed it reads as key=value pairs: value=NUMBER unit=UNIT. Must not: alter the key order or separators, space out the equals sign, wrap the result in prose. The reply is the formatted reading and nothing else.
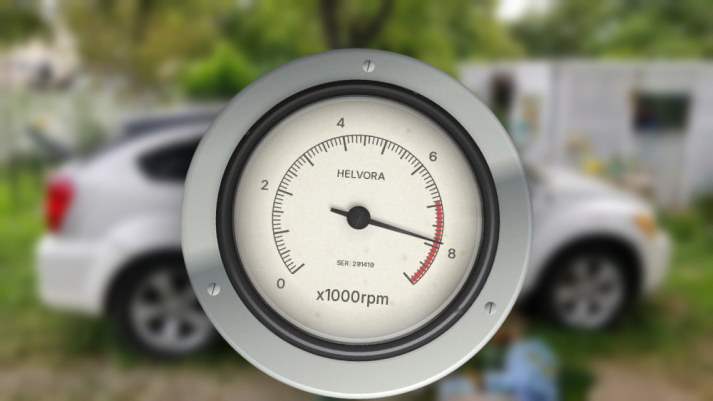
value=7900 unit=rpm
